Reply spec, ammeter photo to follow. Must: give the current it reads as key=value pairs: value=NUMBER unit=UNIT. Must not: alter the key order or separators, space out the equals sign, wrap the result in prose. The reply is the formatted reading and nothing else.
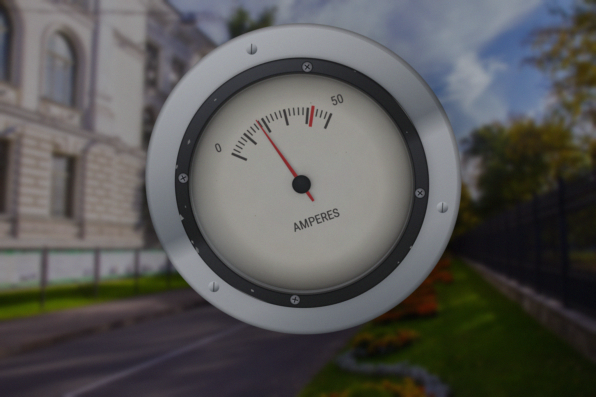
value=18 unit=A
